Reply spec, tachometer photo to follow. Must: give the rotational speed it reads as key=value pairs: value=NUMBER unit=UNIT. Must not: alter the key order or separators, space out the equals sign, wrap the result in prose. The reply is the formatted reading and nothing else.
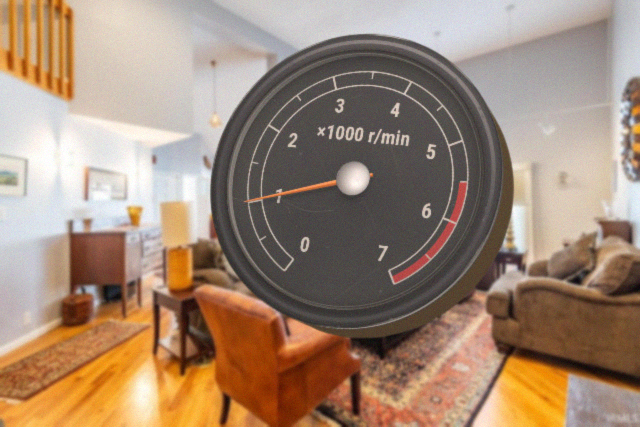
value=1000 unit=rpm
